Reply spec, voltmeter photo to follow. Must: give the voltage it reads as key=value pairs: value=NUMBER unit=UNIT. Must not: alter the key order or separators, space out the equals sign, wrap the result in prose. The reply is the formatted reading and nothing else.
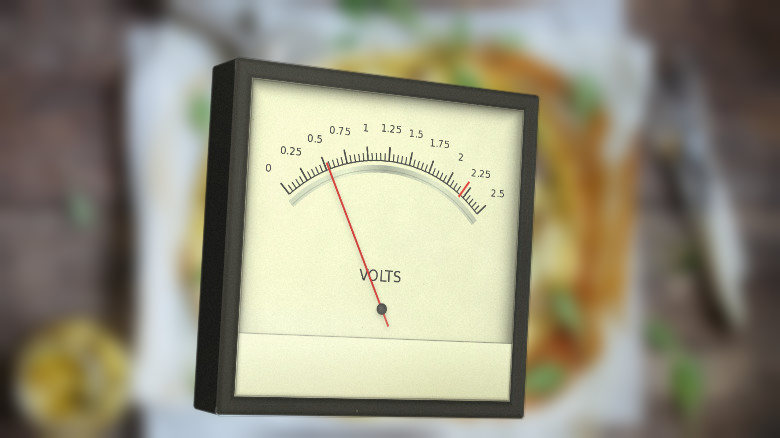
value=0.5 unit=V
